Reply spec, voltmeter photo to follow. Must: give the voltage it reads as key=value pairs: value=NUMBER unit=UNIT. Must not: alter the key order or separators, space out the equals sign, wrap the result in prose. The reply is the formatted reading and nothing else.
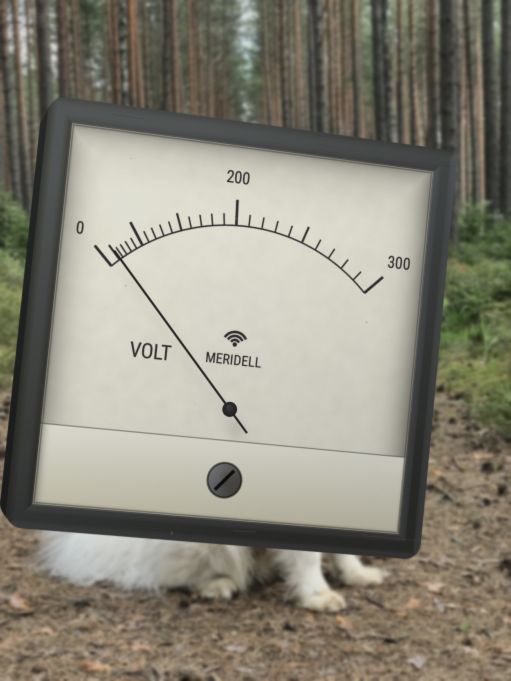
value=50 unit=V
